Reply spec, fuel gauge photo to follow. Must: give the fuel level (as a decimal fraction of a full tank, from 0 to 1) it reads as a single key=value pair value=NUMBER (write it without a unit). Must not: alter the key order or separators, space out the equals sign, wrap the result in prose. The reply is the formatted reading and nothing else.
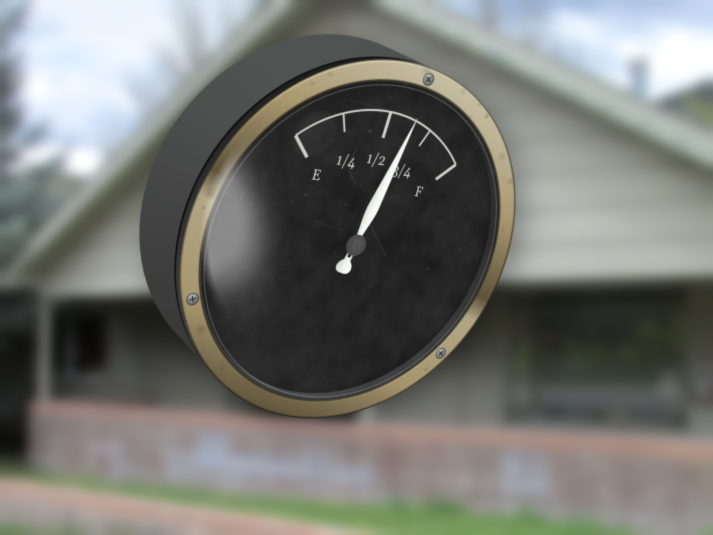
value=0.625
